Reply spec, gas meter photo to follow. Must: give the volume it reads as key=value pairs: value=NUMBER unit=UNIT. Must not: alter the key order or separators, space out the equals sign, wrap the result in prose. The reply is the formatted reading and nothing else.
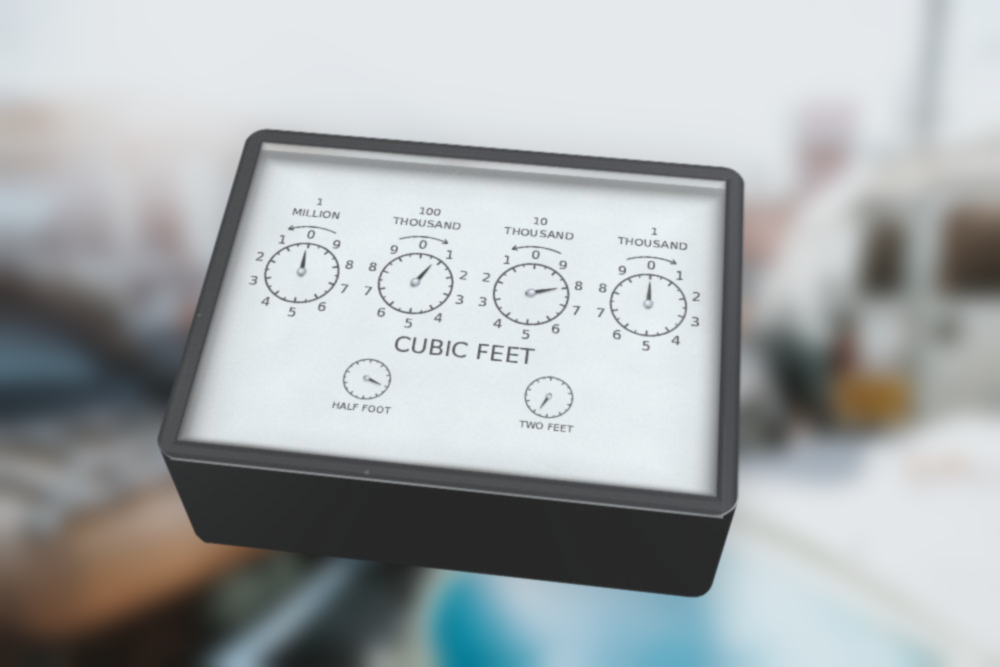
value=8000 unit=ft³
